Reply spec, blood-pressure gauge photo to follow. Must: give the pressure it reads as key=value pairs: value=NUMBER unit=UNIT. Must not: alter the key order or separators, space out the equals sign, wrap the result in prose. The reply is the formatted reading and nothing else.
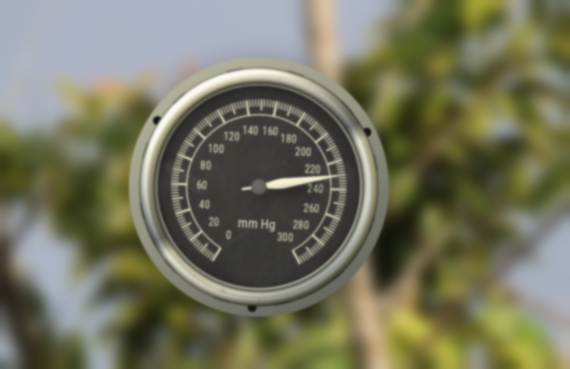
value=230 unit=mmHg
